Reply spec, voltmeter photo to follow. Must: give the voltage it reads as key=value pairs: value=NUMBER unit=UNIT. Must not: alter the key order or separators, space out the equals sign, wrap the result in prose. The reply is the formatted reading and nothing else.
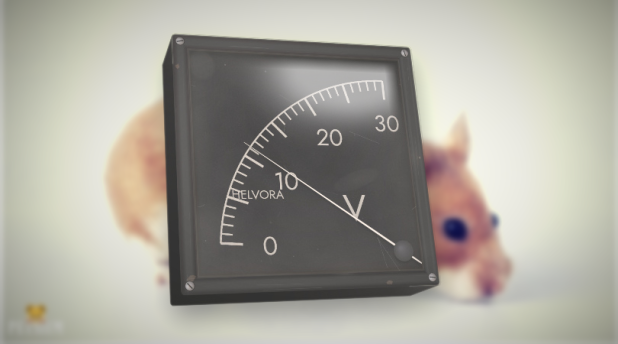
value=11 unit=V
